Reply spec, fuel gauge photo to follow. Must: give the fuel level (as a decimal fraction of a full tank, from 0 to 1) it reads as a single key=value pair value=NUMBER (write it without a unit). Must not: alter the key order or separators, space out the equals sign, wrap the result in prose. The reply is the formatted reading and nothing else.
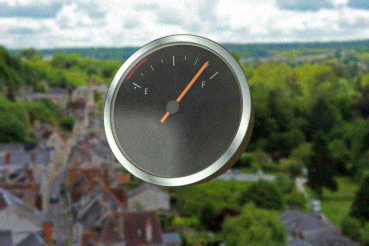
value=0.875
